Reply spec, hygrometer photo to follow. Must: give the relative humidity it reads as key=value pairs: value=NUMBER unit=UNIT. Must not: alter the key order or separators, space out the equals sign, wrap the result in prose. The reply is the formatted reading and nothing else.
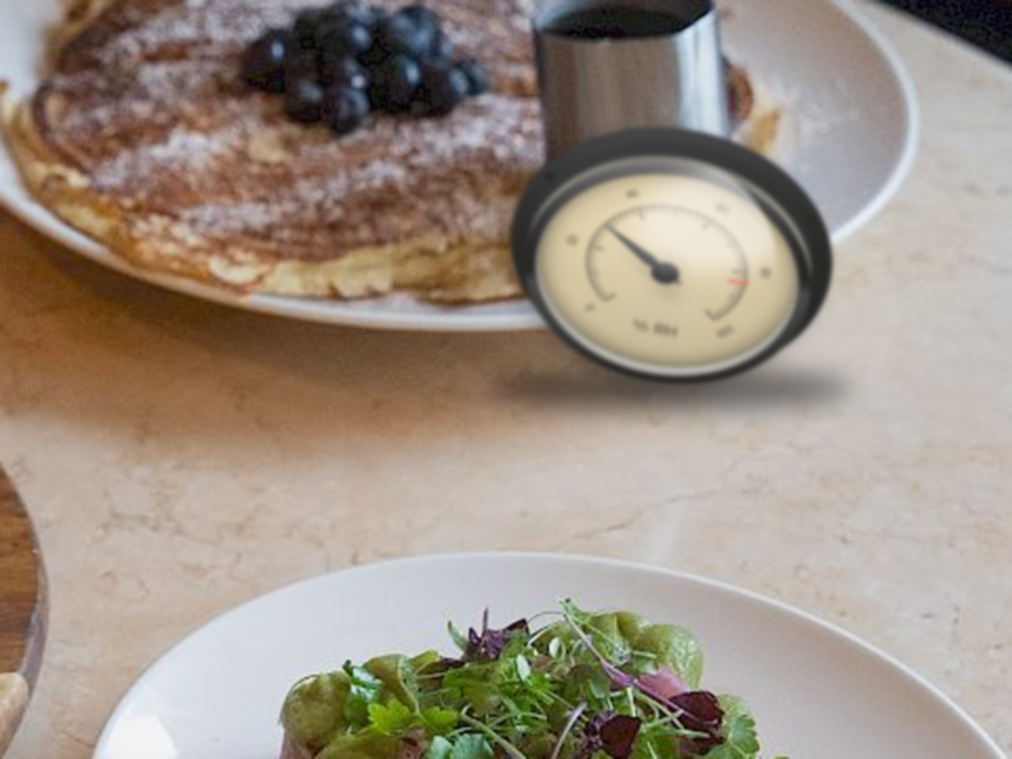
value=30 unit=%
